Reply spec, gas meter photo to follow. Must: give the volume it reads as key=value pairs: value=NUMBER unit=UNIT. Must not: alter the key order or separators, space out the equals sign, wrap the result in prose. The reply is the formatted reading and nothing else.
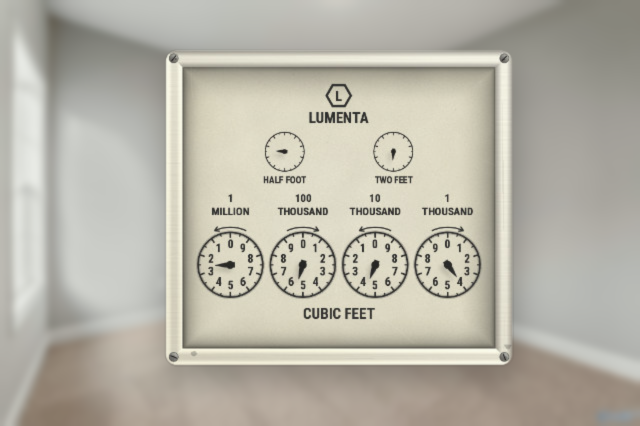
value=254400 unit=ft³
